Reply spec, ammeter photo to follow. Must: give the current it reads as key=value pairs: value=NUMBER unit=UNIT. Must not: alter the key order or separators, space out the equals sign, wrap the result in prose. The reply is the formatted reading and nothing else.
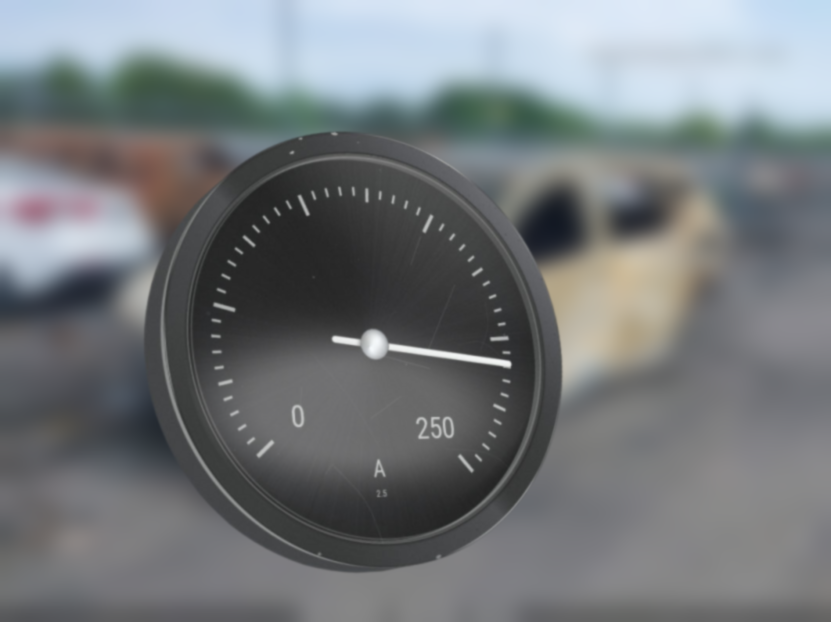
value=210 unit=A
